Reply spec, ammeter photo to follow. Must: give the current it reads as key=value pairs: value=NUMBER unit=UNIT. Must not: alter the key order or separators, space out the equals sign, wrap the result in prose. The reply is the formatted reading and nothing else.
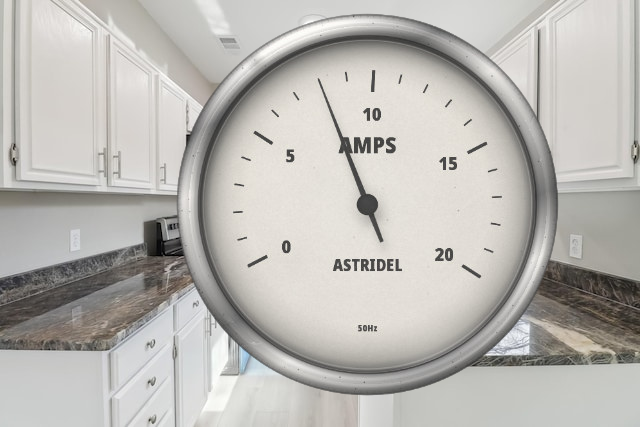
value=8 unit=A
